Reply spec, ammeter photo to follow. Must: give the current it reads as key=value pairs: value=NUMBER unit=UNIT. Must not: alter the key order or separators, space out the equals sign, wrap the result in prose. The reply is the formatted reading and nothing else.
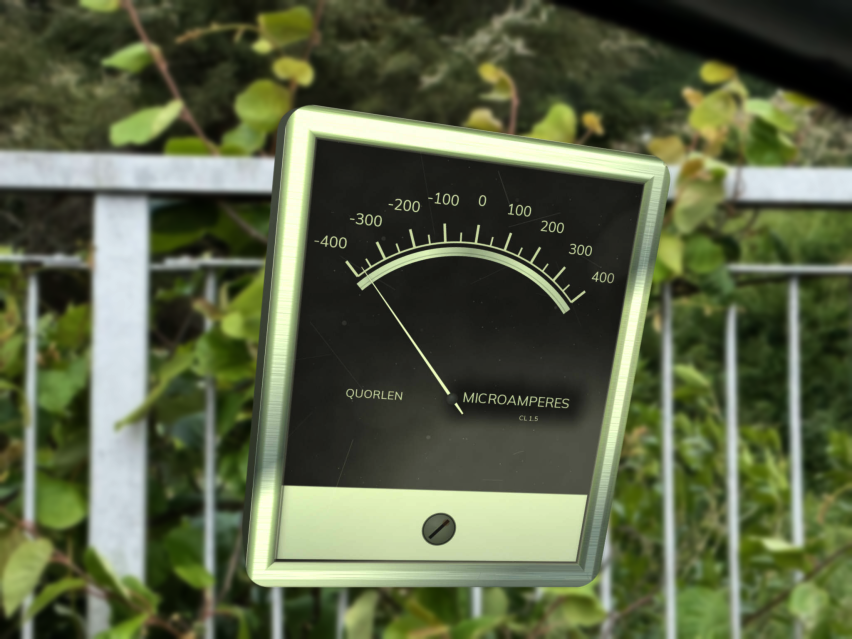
value=-375 unit=µA
